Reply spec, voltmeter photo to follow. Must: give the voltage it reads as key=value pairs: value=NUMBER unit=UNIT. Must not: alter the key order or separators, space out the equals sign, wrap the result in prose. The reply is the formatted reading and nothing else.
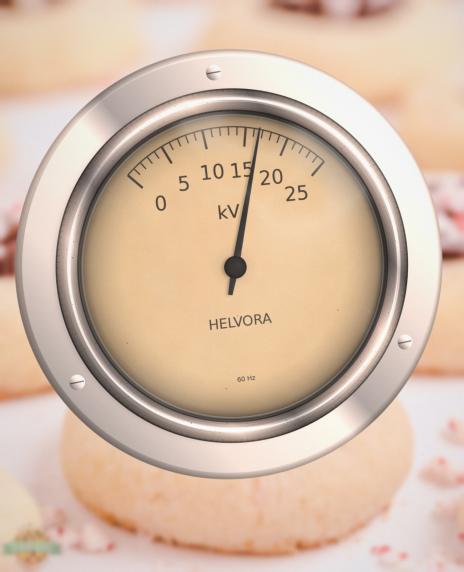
value=16.5 unit=kV
